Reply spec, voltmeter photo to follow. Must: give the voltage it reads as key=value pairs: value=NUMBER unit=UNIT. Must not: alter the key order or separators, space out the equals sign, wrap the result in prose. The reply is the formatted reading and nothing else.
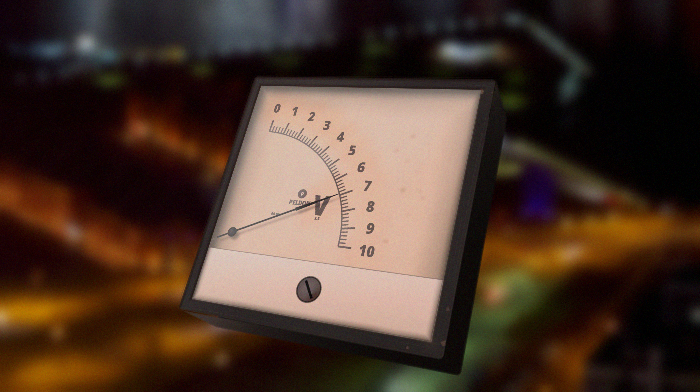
value=7 unit=V
